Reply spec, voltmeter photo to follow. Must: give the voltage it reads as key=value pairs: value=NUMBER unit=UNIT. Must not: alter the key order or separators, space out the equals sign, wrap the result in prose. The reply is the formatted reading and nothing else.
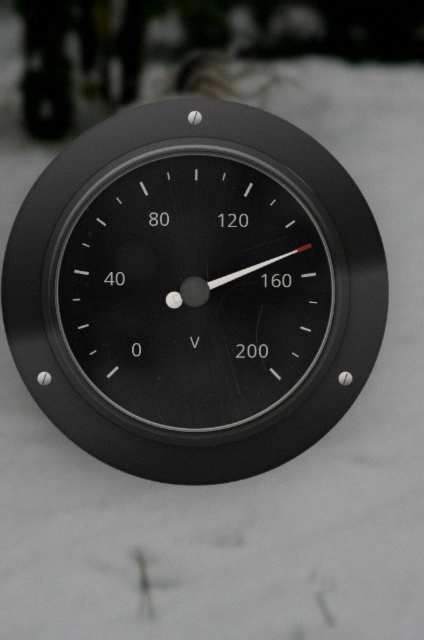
value=150 unit=V
